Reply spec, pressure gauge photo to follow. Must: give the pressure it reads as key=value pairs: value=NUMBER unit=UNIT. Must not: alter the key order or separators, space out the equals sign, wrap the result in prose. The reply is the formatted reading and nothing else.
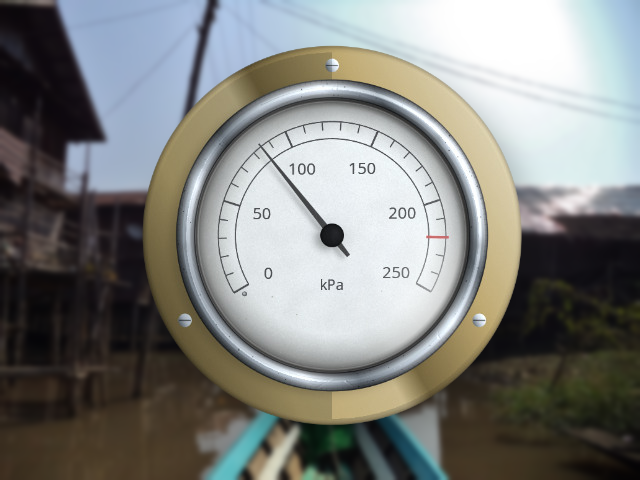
value=85 unit=kPa
